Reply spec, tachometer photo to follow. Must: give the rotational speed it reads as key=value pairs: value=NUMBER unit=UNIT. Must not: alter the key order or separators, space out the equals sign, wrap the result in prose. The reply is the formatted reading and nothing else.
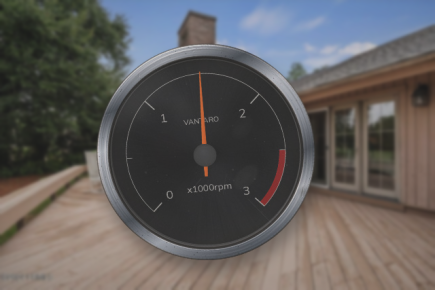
value=1500 unit=rpm
